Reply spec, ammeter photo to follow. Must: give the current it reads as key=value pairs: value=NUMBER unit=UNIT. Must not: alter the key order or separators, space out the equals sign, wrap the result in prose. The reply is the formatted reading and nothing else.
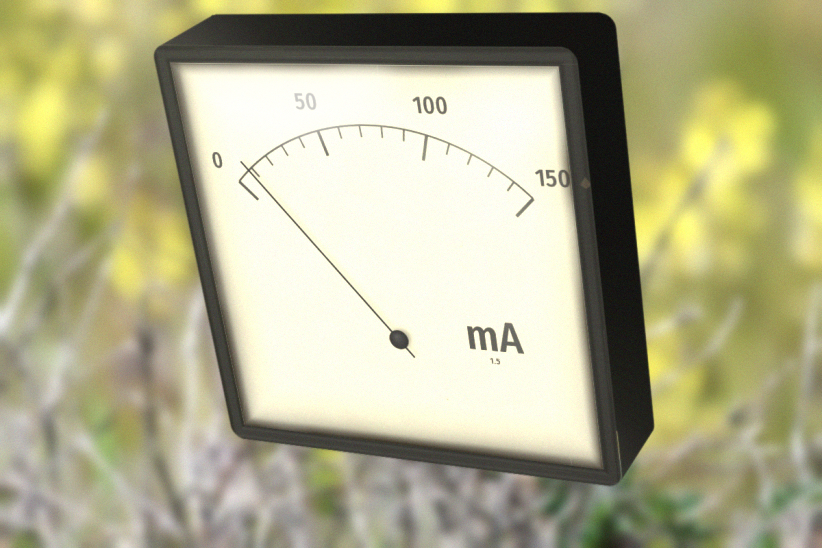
value=10 unit=mA
